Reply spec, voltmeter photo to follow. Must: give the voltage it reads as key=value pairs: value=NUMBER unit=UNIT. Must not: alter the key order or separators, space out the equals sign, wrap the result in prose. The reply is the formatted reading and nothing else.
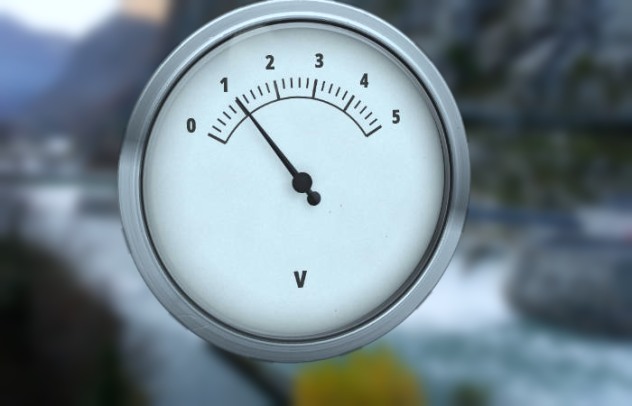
value=1 unit=V
